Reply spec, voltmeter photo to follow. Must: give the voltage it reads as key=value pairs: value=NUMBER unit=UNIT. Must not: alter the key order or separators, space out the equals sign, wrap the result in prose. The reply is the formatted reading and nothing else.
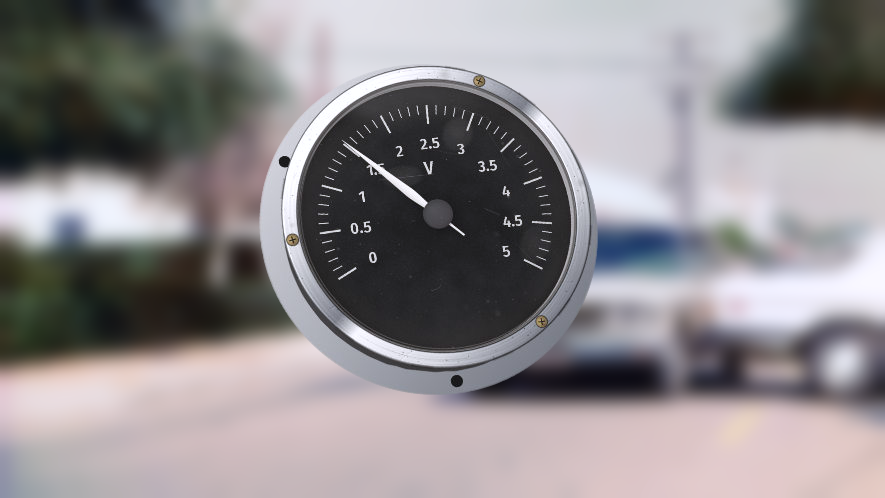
value=1.5 unit=V
